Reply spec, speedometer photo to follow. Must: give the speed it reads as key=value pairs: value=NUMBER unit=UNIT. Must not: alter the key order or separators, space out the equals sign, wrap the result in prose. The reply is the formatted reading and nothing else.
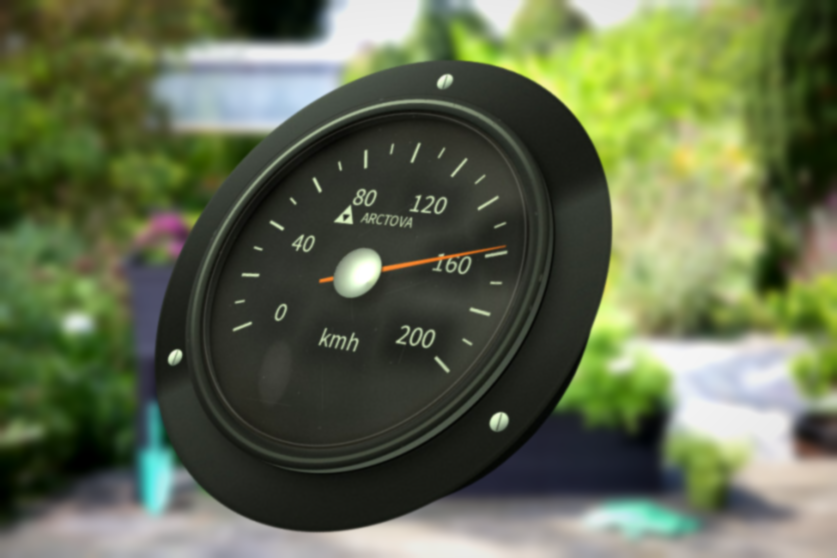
value=160 unit=km/h
